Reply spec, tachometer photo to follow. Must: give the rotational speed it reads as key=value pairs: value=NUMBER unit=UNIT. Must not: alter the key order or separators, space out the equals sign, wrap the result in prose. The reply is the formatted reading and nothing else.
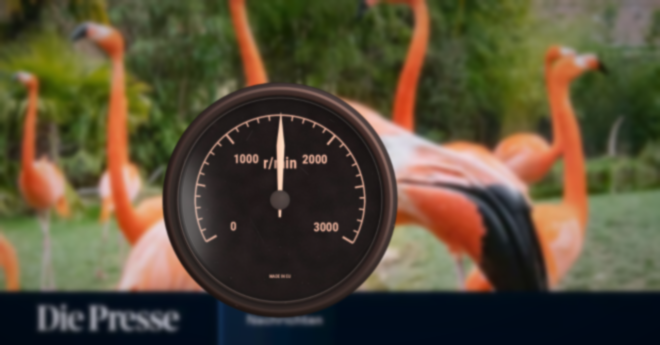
value=1500 unit=rpm
